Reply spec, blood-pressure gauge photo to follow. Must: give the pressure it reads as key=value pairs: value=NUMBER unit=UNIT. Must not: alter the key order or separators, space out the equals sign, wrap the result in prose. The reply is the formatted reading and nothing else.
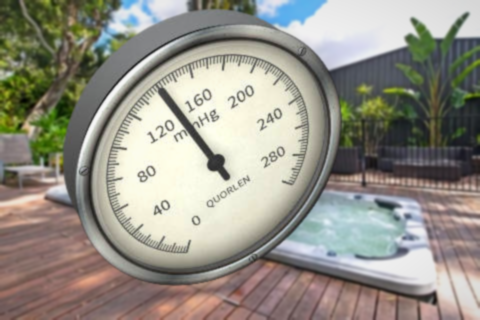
value=140 unit=mmHg
